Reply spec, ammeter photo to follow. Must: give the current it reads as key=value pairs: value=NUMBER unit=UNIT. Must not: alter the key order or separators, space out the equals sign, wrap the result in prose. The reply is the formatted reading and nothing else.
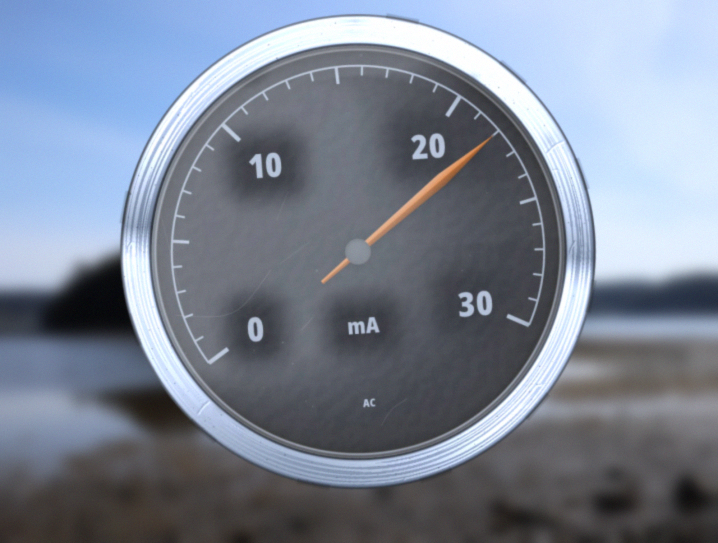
value=22 unit=mA
